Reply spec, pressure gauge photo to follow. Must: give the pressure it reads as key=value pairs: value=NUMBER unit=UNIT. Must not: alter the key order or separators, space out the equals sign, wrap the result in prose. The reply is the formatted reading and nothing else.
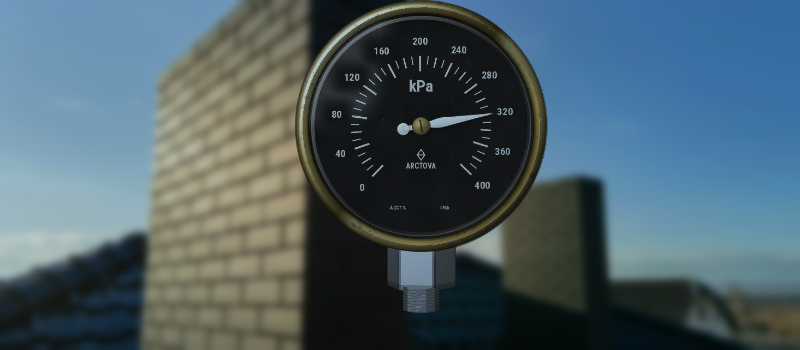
value=320 unit=kPa
